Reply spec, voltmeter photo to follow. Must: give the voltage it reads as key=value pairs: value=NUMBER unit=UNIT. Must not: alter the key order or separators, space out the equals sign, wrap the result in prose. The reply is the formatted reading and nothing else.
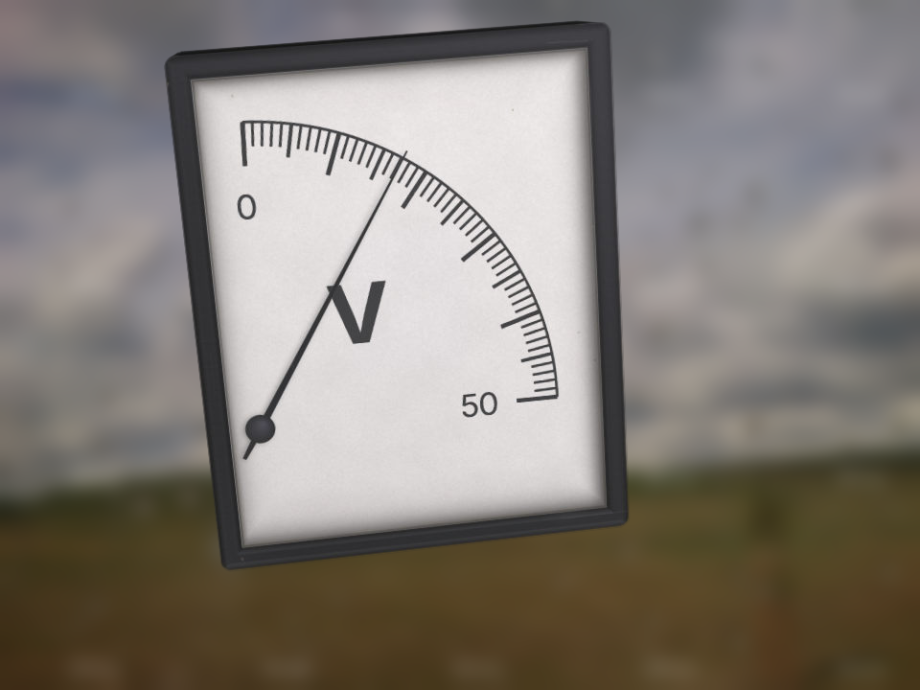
value=17 unit=V
